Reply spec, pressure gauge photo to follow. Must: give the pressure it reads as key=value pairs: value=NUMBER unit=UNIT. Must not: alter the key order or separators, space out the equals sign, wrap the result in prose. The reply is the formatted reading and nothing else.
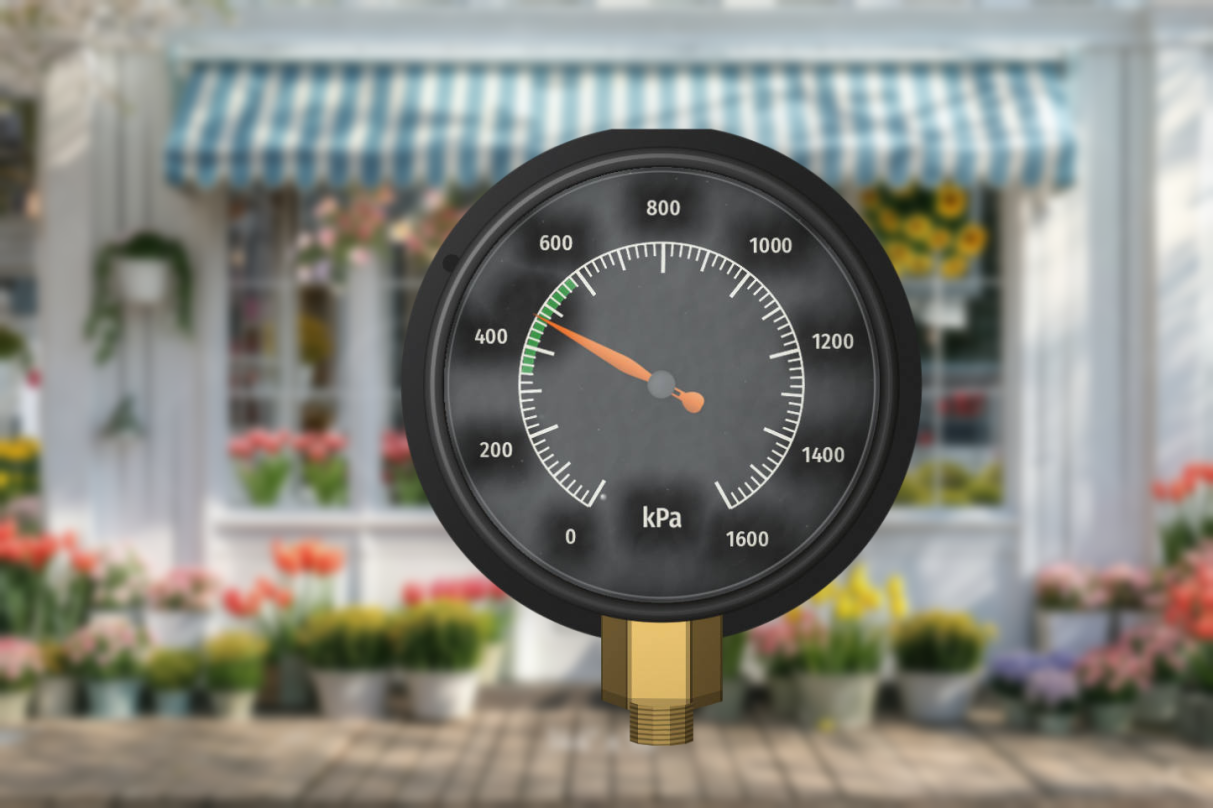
value=470 unit=kPa
